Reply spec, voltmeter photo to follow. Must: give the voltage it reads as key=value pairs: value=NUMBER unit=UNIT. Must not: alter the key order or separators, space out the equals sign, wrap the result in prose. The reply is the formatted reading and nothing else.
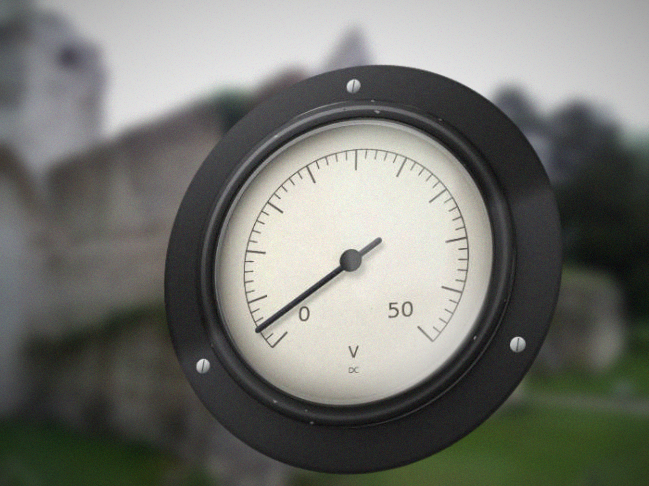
value=2 unit=V
